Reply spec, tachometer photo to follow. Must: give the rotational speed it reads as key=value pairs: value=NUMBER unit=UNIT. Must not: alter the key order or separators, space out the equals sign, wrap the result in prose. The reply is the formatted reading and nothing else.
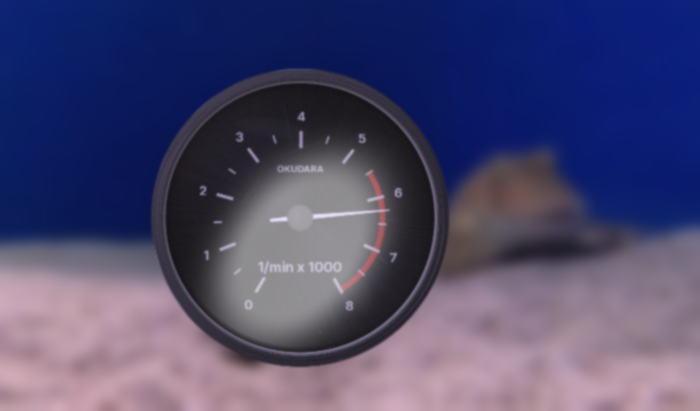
value=6250 unit=rpm
